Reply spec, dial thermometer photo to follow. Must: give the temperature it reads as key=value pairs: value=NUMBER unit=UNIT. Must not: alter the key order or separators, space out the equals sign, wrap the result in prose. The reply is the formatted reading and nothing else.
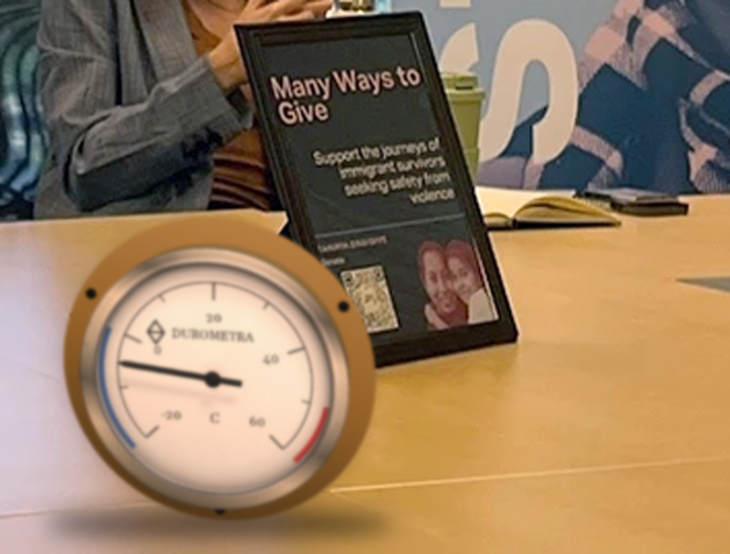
value=-5 unit=°C
